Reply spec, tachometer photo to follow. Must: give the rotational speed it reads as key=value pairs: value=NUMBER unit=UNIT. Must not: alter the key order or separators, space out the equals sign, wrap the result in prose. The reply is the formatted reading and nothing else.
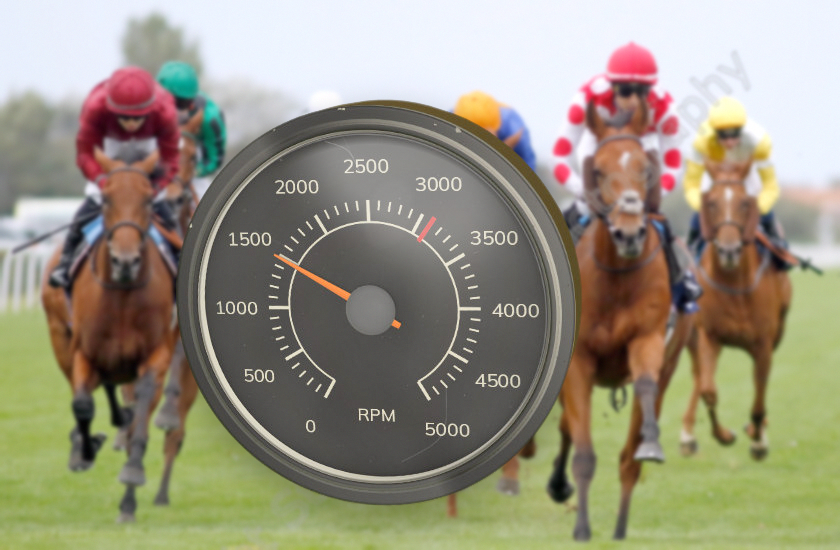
value=1500 unit=rpm
